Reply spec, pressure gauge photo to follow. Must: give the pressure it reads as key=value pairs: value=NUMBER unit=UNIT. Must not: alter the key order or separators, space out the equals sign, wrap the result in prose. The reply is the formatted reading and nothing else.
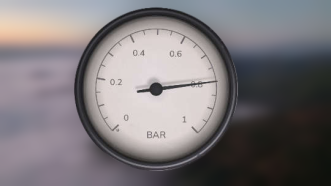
value=0.8 unit=bar
